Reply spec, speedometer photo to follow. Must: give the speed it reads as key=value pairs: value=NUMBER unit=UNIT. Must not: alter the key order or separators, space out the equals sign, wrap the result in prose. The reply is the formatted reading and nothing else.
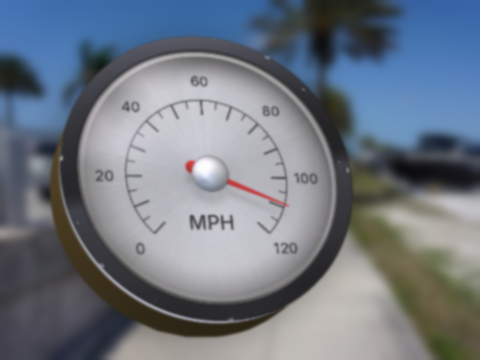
value=110 unit=mph
